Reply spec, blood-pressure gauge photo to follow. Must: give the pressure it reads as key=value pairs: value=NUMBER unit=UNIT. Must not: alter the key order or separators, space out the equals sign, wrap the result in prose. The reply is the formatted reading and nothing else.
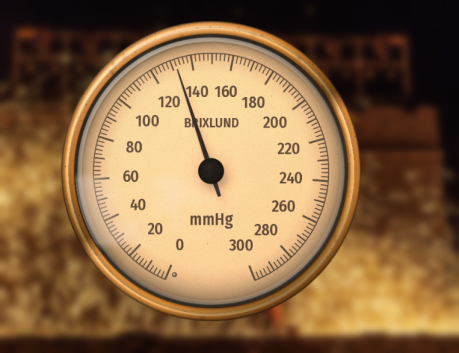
value=132 unit=mmHg
